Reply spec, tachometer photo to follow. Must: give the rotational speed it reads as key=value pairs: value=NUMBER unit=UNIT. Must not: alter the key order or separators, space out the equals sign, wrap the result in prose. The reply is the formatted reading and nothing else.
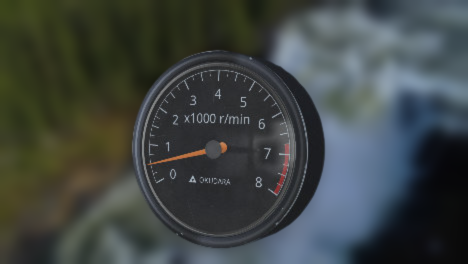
value=500 unit=rpm
